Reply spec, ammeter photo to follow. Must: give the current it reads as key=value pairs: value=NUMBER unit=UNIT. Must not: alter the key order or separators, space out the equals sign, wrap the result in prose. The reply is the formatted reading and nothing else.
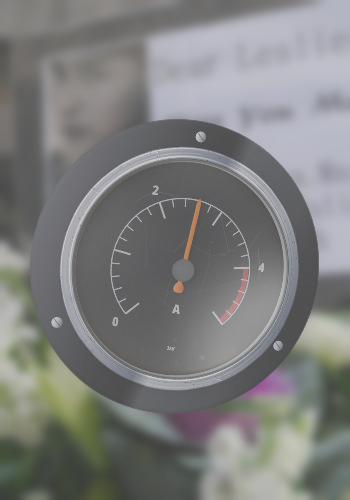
value=2.6 unit=A
